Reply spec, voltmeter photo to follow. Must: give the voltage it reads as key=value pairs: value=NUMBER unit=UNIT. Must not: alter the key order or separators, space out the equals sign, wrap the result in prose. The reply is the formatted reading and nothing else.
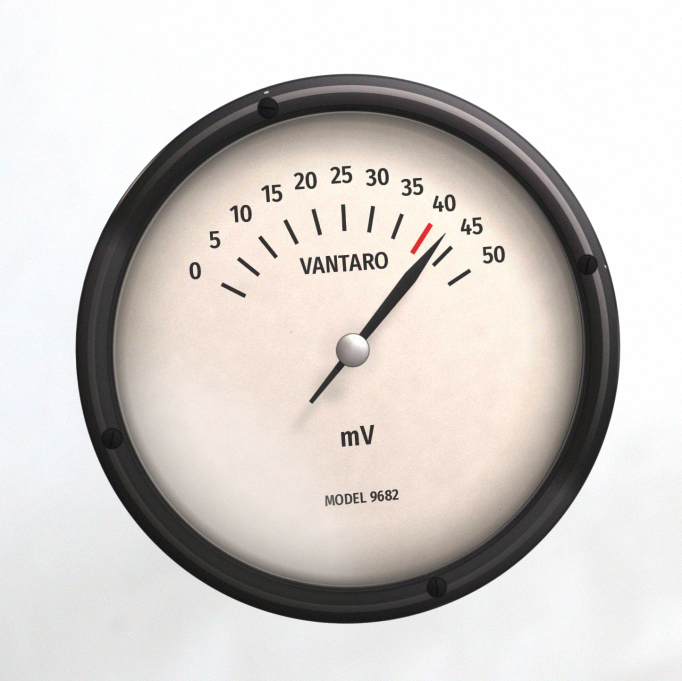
value=42.5 unit=mV
